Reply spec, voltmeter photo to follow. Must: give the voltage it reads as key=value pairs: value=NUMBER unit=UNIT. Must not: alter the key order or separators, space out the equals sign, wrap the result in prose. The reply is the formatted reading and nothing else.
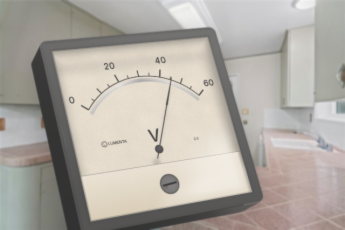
value=45 unit=V
